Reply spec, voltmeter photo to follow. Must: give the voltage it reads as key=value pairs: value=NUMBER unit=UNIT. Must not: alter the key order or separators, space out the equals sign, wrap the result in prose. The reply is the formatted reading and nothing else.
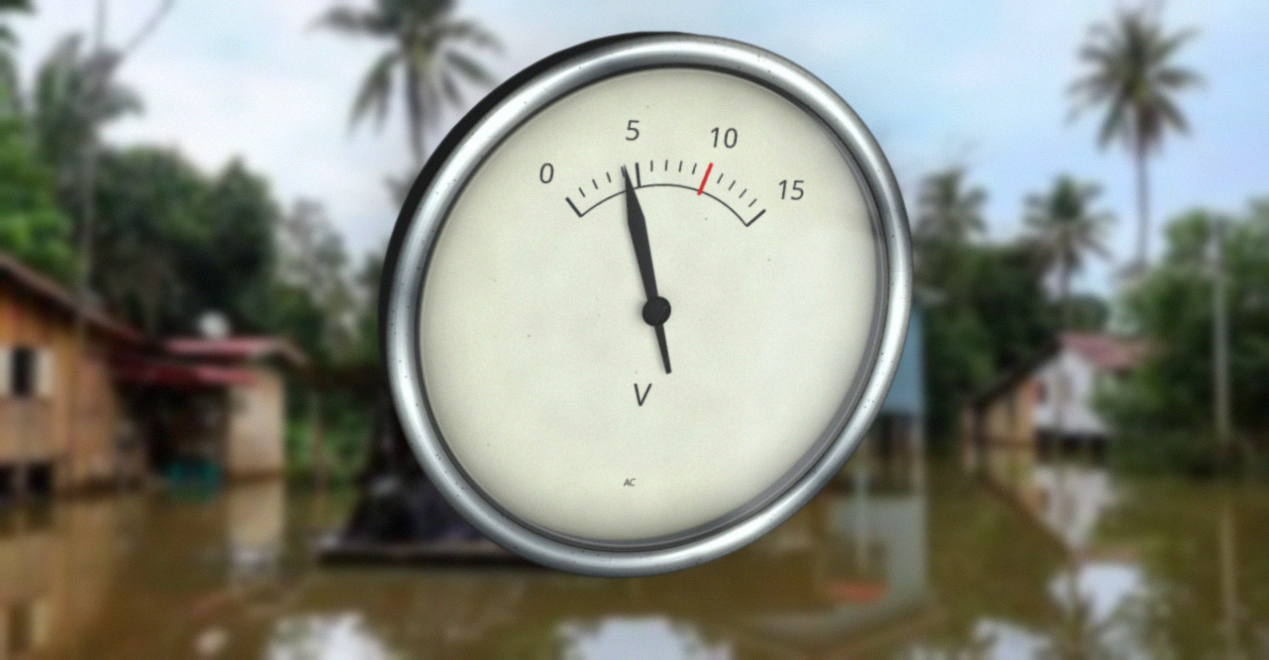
value=4 unit=V
